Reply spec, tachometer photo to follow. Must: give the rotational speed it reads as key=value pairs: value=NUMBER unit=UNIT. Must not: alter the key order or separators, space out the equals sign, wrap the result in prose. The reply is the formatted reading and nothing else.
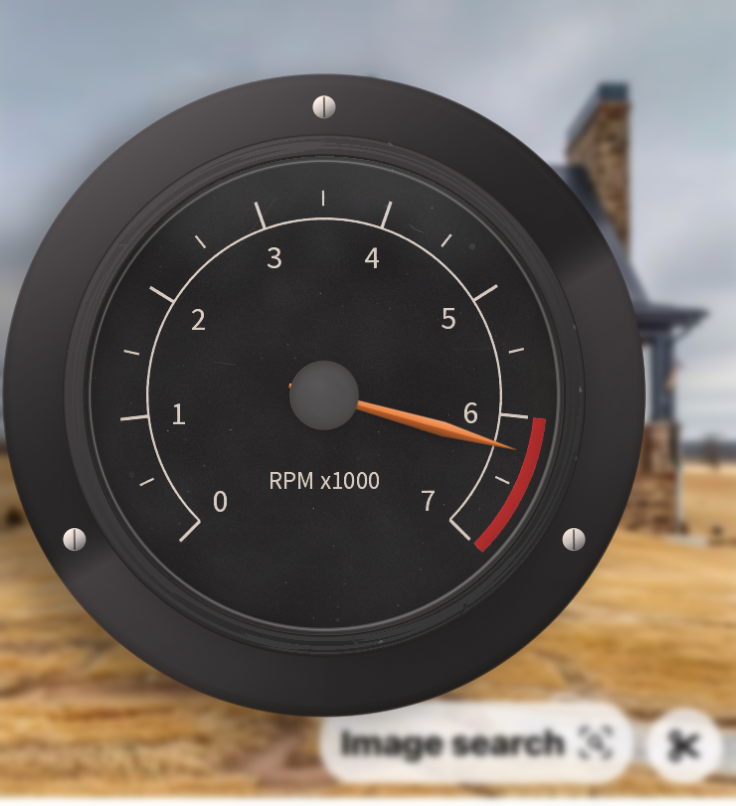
value=6250 unit=rpm
